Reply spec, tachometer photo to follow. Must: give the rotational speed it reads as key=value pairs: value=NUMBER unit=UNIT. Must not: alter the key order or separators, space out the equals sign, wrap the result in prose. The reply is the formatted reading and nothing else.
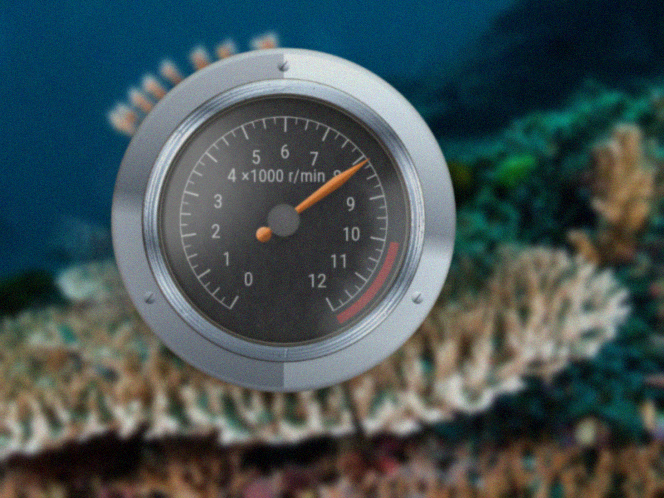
value=8125 unit=rpm
